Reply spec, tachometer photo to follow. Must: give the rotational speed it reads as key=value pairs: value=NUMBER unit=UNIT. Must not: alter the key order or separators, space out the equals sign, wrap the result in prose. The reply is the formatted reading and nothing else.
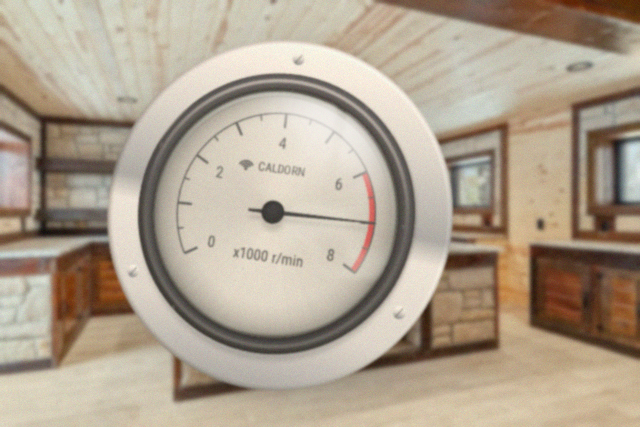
value=7000 unit=rpm
